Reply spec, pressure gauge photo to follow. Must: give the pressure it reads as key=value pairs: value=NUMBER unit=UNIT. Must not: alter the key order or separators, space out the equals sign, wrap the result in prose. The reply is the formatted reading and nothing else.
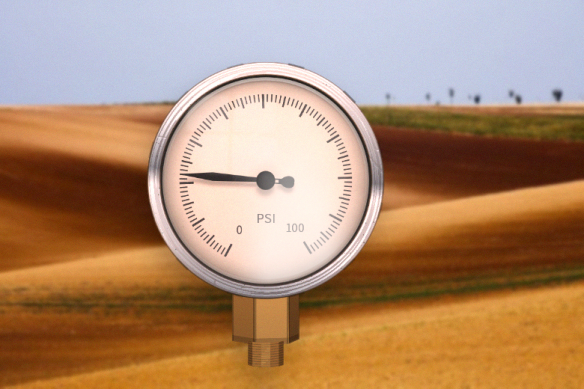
value=22 unit=psi
